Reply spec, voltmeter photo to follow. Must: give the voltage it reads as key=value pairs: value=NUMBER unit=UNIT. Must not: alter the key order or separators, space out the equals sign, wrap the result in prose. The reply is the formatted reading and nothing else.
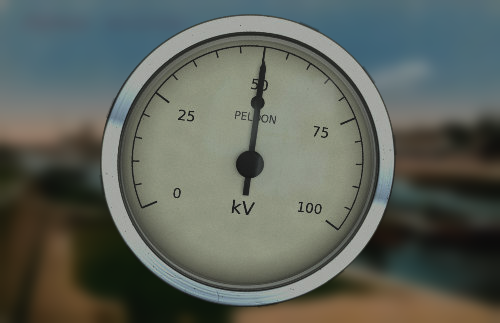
value=50 unit=kV
